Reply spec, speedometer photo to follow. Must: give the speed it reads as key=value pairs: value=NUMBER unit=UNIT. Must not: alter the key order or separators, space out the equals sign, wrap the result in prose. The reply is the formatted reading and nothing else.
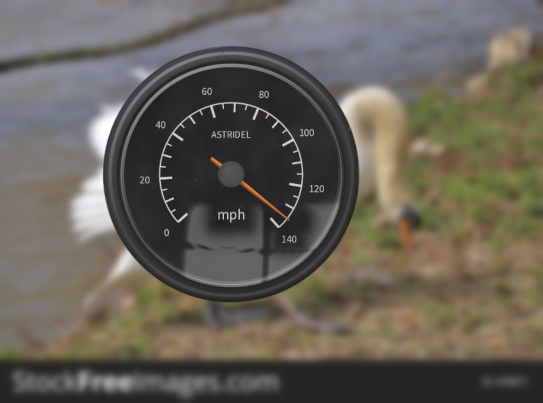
value=135 unit=mph
